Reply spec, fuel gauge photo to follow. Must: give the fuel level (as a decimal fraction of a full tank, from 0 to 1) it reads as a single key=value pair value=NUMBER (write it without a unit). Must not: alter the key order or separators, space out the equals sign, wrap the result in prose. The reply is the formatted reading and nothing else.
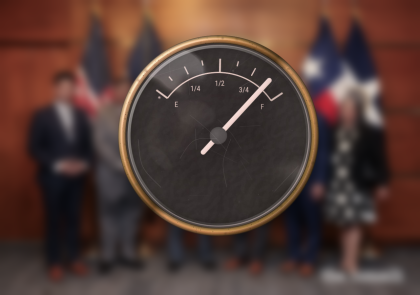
value=0.875
